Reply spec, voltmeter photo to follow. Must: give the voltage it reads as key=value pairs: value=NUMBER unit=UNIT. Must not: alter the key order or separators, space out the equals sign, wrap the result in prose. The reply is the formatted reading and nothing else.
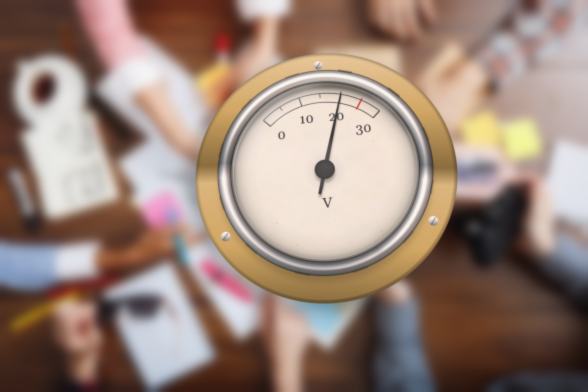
value=20 unit=V
